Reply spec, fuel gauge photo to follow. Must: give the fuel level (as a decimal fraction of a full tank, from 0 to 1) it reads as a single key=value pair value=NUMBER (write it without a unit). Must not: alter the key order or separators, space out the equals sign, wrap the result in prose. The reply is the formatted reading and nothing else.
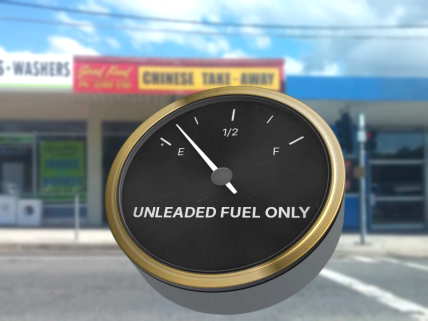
value=0.125
